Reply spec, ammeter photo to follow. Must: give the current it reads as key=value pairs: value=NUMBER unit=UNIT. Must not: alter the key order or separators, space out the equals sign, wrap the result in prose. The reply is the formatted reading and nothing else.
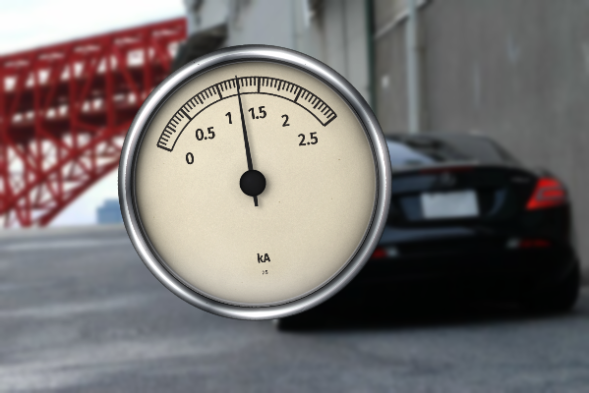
value=1.25 unit=kA
